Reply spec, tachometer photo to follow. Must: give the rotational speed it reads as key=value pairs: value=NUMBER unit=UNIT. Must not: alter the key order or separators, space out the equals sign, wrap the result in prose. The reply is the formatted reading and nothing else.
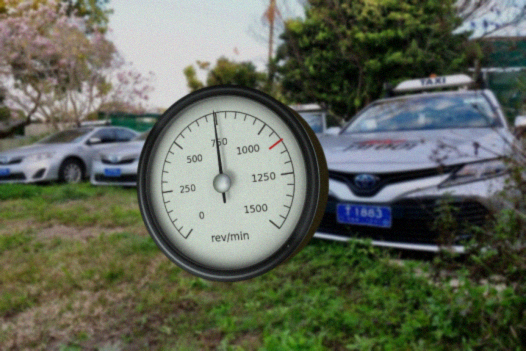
value=750 unit=rpm
